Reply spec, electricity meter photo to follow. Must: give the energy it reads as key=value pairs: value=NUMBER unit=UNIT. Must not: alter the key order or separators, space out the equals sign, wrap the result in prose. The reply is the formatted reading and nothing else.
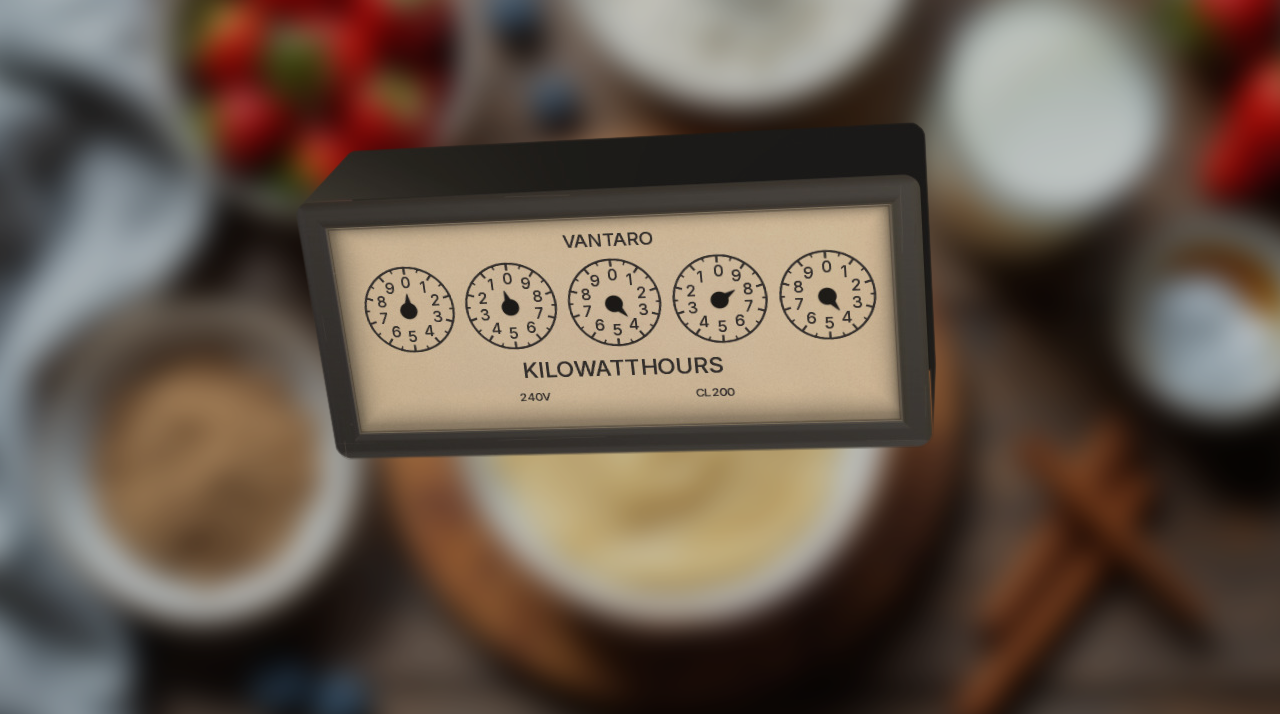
value=384 unit=kWh
